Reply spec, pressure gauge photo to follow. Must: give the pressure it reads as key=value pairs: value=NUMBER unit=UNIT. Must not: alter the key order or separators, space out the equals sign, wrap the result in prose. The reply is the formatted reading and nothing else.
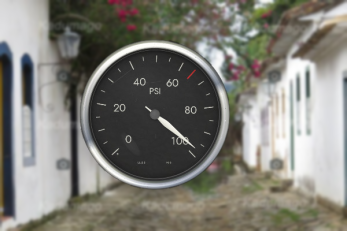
value=97.5 unit=psi
